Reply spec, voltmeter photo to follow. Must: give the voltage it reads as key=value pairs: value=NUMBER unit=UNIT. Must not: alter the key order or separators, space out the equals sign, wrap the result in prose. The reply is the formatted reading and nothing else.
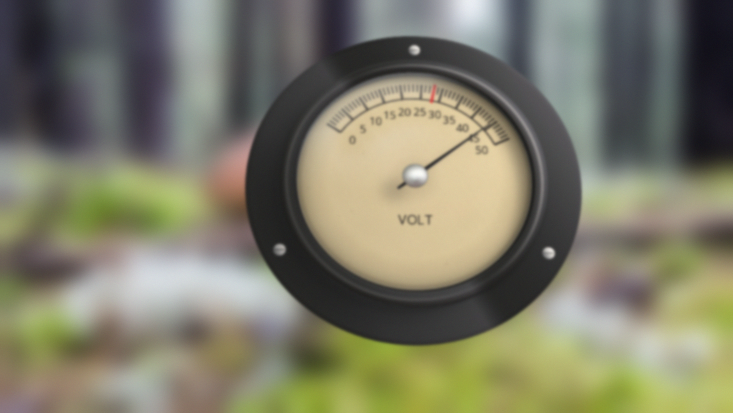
value=45 unit=V
